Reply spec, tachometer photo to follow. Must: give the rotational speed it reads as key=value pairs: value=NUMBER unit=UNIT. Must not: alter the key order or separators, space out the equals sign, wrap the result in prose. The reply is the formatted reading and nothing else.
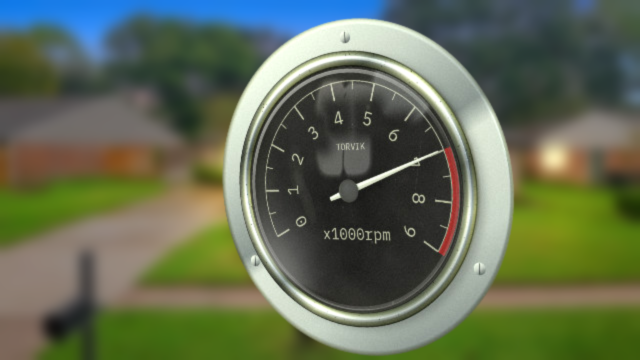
value=7000 unit=rpm
